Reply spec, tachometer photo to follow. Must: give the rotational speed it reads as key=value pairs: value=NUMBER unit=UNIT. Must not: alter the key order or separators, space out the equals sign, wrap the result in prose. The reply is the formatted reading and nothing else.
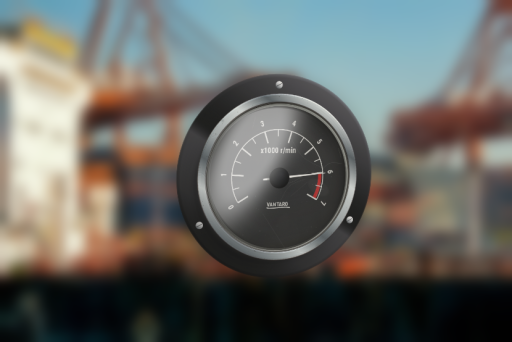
value=6000 unit=rpm
